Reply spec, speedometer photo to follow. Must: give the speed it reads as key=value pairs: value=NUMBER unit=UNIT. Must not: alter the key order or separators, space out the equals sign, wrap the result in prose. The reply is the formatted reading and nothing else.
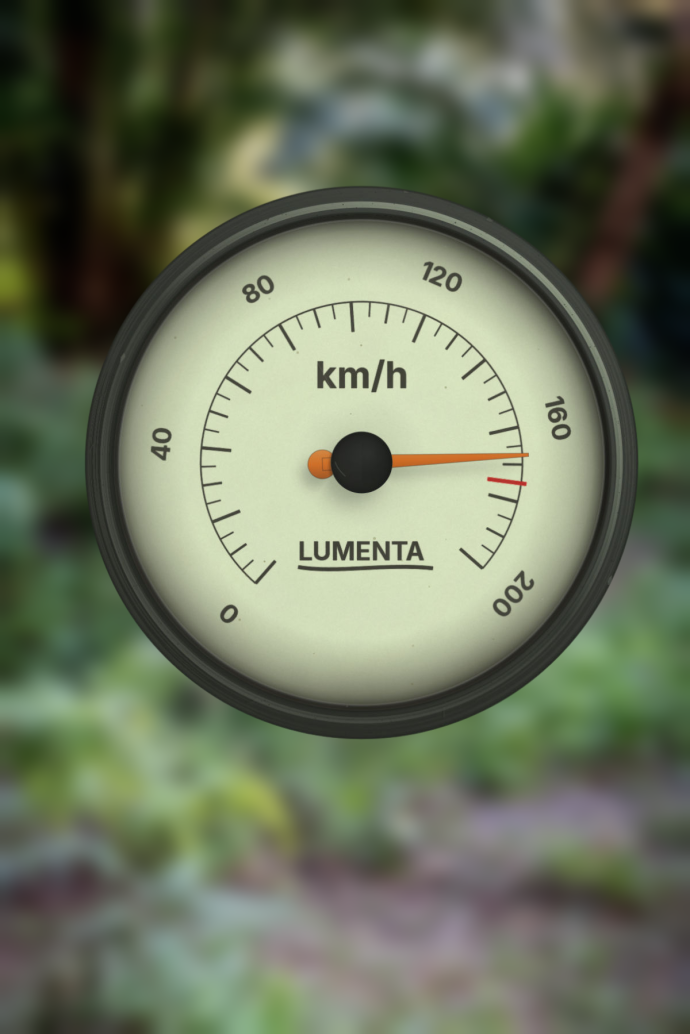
value=167.5 unit=km/h
